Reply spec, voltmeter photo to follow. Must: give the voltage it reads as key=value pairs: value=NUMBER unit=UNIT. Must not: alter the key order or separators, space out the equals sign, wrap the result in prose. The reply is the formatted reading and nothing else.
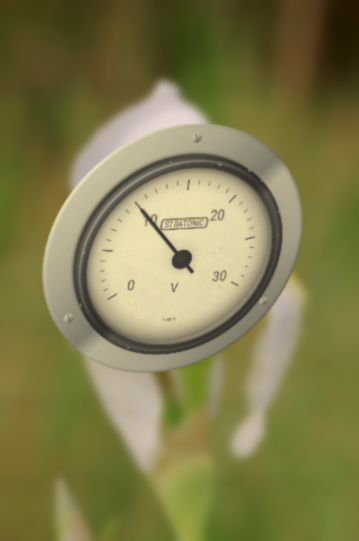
value=10 unit=V
